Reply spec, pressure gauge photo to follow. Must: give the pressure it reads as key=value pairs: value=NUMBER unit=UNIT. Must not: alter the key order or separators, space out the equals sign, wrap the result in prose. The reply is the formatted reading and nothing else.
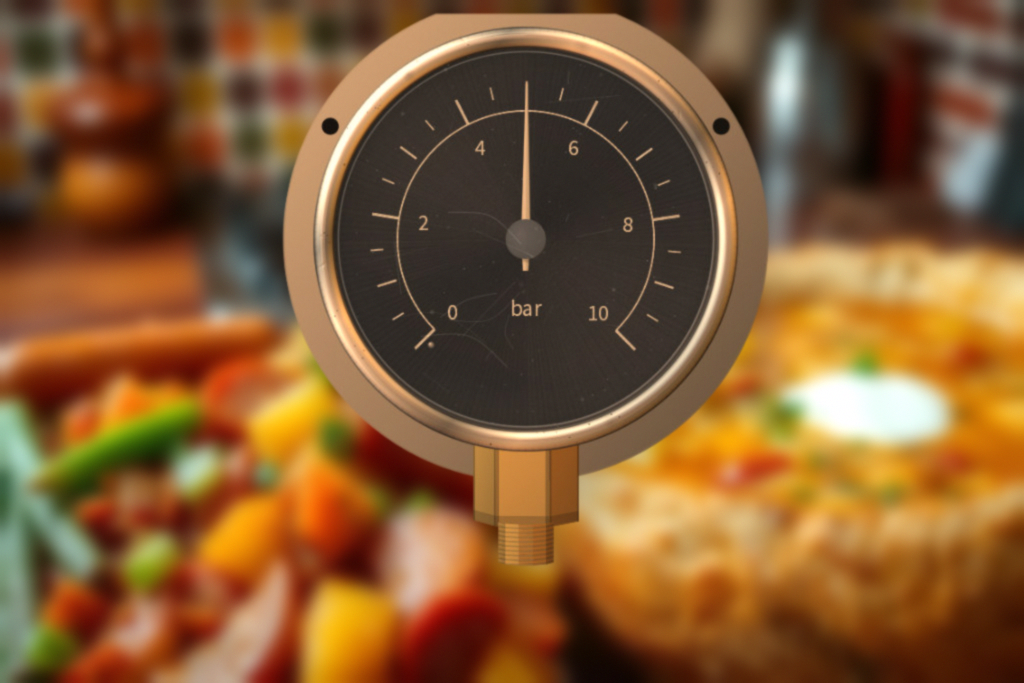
value=5 unit=bar
